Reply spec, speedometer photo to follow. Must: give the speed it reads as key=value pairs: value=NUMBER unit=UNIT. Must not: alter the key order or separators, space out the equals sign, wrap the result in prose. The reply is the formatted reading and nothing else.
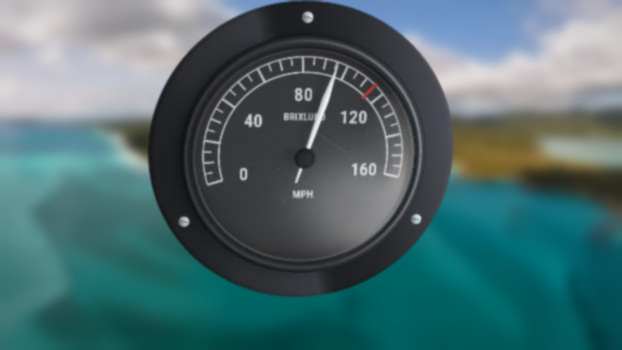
value=95 unit=mph
